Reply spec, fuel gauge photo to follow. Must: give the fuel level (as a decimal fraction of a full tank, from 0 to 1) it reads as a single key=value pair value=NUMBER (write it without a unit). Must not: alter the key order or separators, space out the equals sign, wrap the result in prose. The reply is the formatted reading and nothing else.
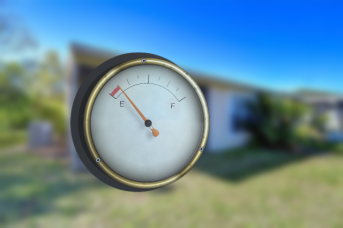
value=0.125
